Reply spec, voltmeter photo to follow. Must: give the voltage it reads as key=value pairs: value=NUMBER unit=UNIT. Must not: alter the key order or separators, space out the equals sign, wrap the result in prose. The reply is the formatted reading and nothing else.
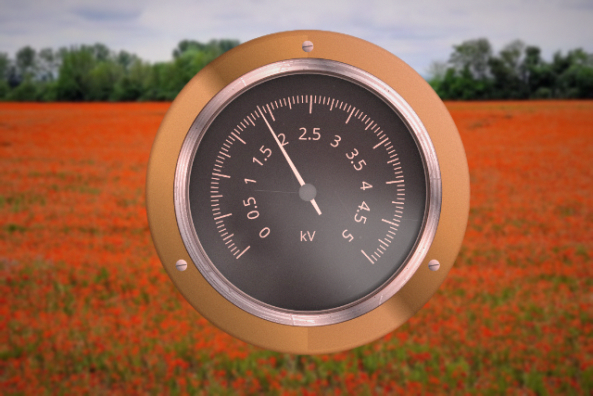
value=1.9 unit=kV
